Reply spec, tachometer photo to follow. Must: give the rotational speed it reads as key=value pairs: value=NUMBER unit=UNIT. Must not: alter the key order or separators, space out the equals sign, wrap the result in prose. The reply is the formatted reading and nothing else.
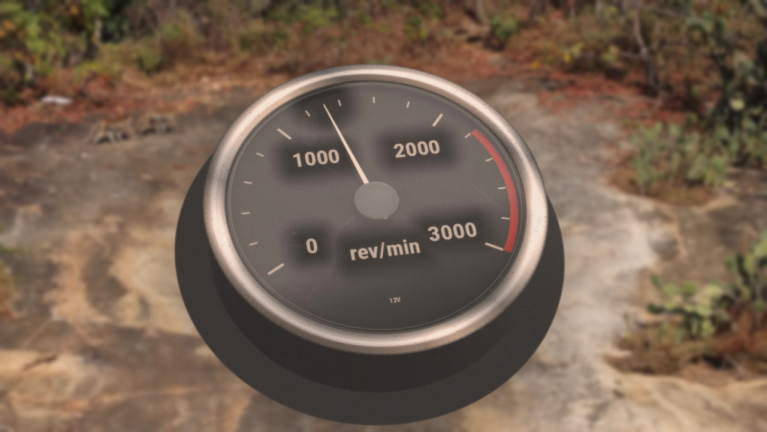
value=1300 unit=rpm
